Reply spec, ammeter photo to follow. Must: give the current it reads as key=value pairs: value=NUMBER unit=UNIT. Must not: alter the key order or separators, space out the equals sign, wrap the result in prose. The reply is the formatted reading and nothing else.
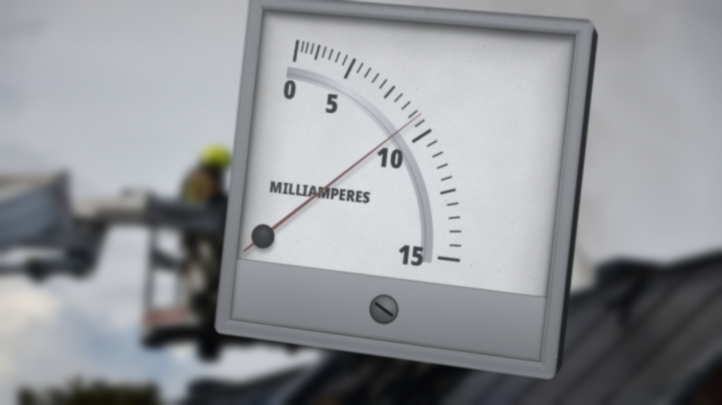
value=9.25 unit=mA
